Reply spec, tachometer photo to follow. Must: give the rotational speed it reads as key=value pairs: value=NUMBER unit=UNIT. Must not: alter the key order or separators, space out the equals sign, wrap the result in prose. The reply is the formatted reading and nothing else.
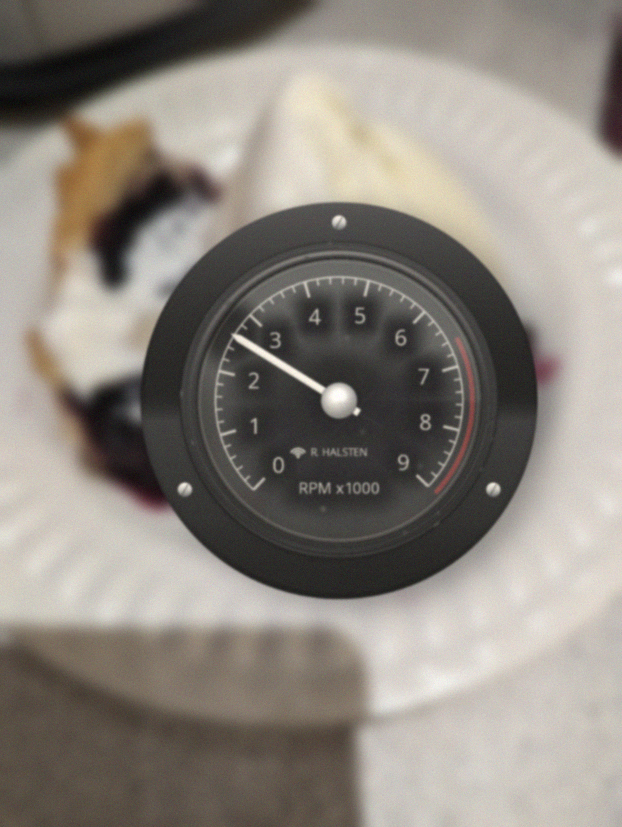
value=2600 unit=rpm
